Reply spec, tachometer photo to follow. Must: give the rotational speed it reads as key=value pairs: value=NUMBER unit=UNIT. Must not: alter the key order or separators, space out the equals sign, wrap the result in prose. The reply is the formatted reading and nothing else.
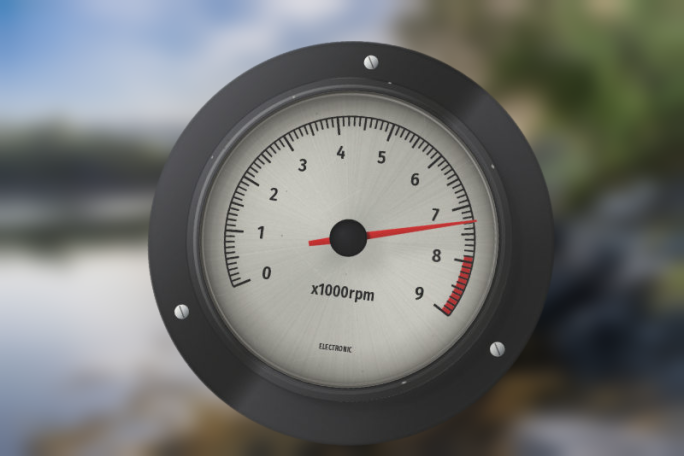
value=7300 unit=rpm
